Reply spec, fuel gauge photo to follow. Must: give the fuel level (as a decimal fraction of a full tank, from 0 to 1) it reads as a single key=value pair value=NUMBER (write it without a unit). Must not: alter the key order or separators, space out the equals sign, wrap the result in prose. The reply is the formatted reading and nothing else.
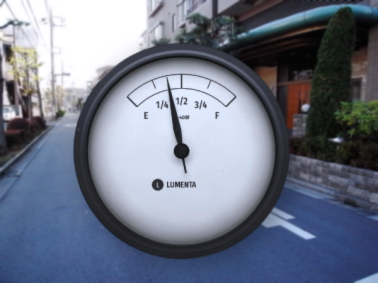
value=0.375
